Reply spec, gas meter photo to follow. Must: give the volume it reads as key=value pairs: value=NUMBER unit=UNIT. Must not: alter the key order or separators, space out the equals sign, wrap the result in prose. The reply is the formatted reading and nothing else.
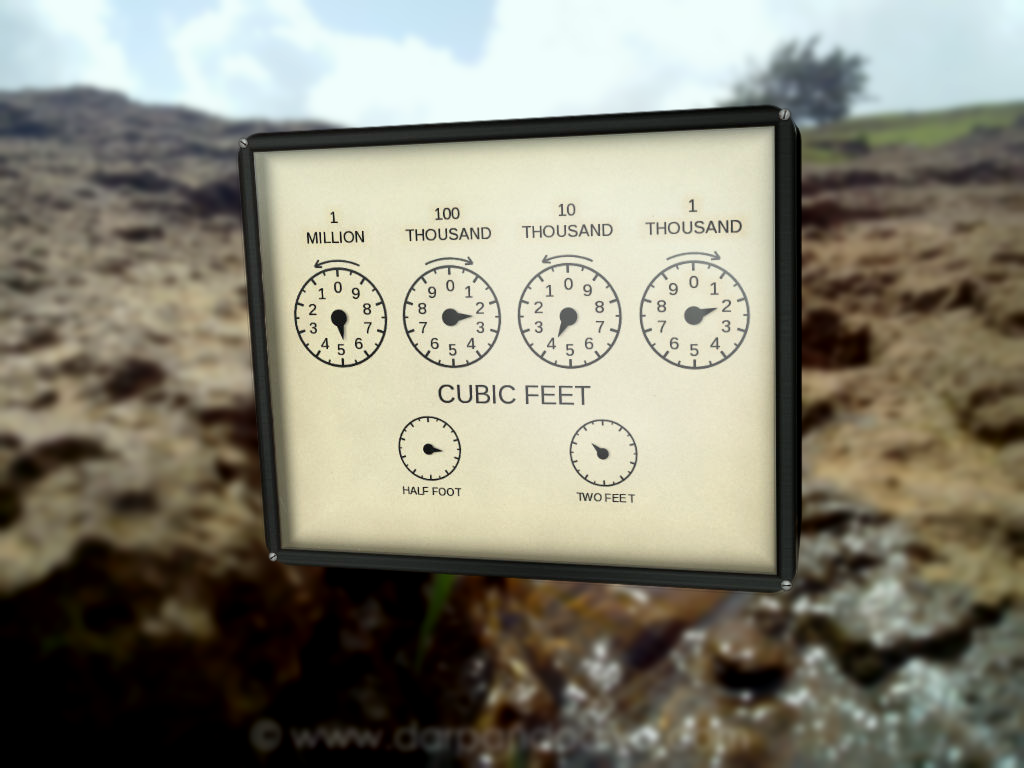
value=524200 unit=ft³
